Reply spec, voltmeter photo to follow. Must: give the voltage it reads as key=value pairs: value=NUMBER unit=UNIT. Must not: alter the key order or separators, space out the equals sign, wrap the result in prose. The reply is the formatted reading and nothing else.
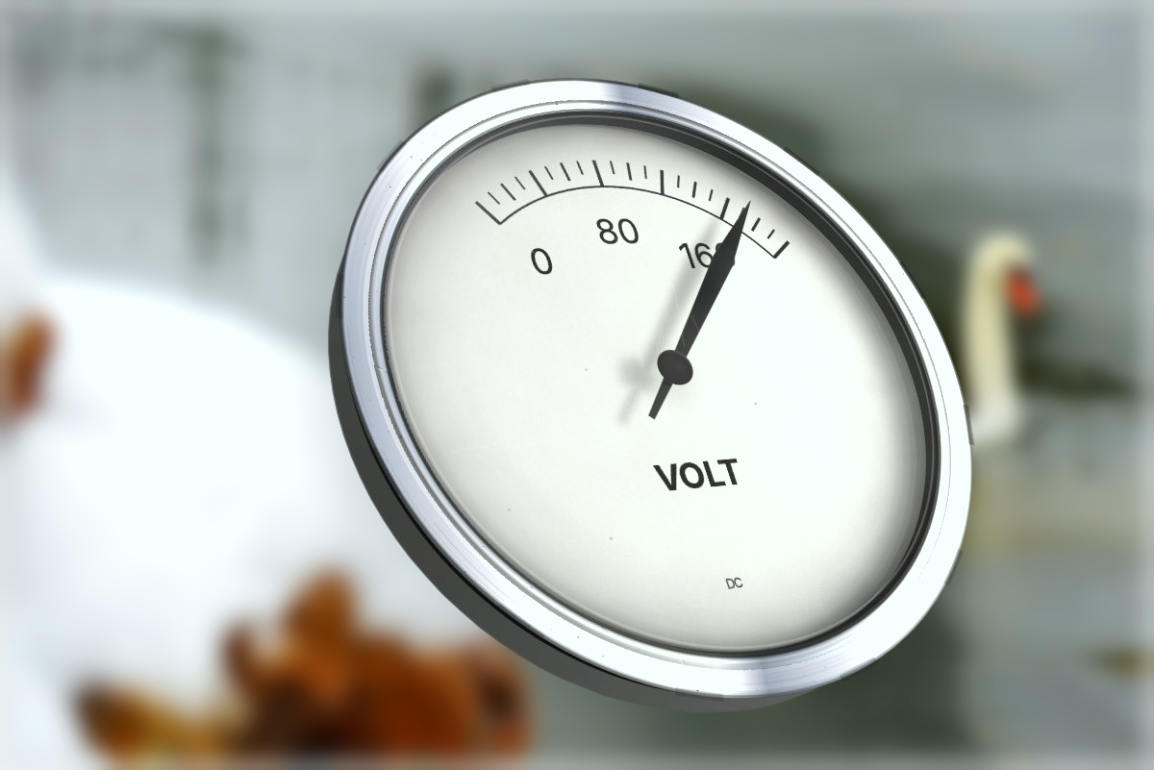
value=170 unit=V
